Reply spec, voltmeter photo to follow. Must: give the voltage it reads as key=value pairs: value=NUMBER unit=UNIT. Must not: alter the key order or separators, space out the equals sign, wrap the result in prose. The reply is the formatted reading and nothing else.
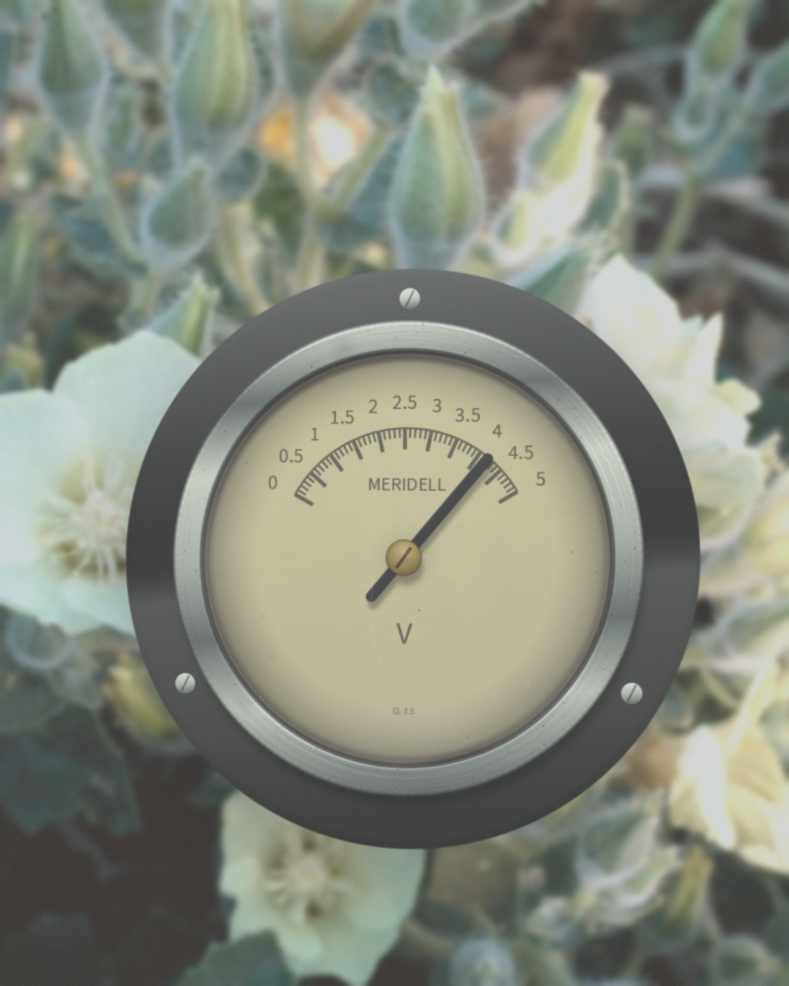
value=4.2 unit=V
